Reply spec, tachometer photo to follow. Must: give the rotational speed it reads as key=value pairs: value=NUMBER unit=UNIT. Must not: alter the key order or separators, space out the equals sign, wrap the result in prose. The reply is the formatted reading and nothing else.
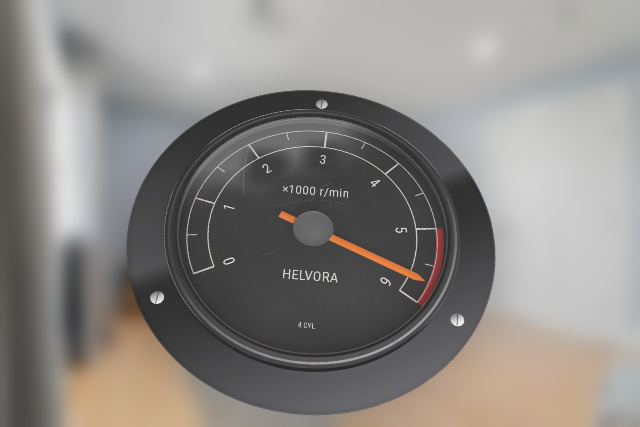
value=5750 unit=rpm
